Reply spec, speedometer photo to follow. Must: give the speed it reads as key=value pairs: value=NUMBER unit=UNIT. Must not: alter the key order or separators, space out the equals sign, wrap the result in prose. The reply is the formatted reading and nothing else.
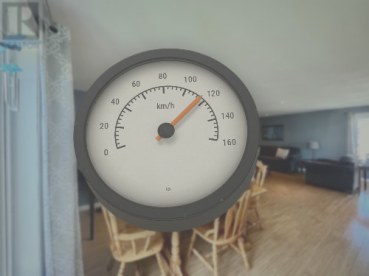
value=116 unit=km/h
